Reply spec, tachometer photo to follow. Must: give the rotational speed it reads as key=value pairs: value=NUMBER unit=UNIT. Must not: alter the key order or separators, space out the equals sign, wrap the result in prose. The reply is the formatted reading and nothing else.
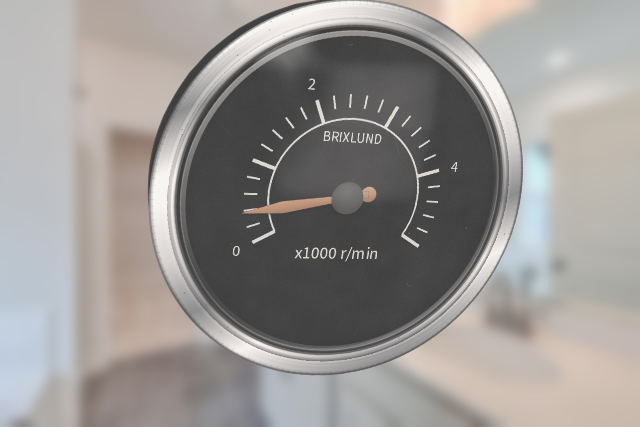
value=400 unit=rpm
